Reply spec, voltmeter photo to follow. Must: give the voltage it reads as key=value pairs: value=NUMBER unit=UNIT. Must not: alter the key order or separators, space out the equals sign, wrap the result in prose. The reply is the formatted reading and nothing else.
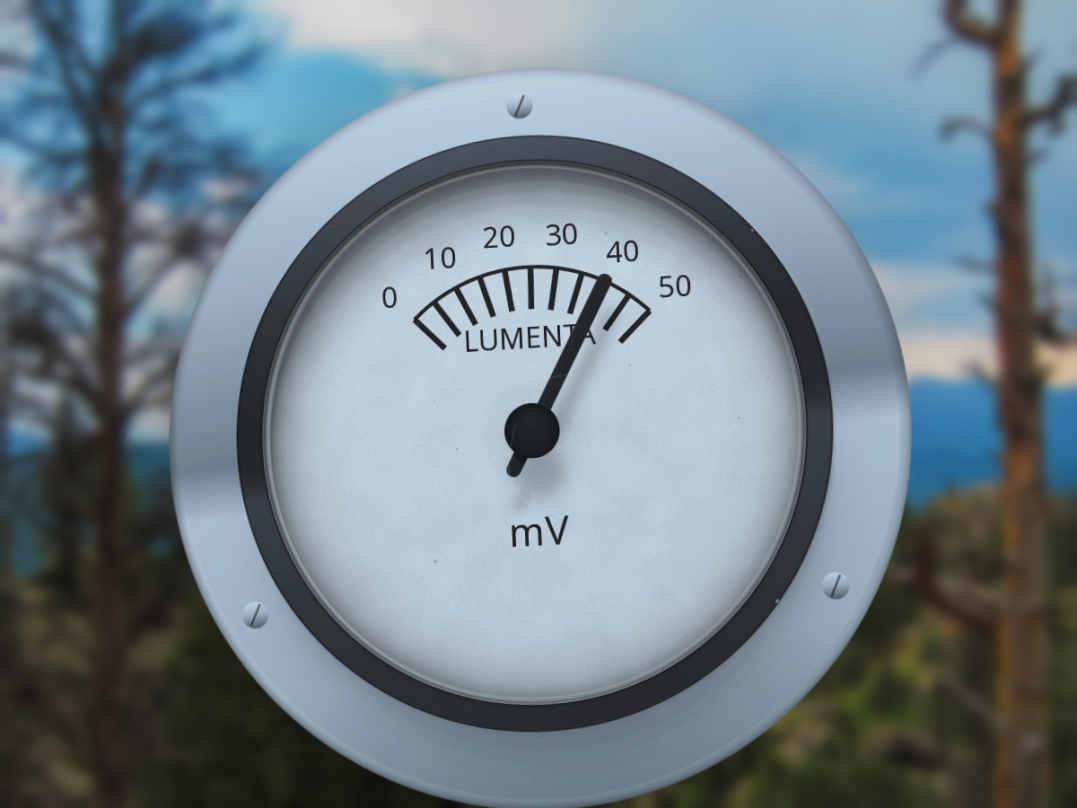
value=40 unit=mV
